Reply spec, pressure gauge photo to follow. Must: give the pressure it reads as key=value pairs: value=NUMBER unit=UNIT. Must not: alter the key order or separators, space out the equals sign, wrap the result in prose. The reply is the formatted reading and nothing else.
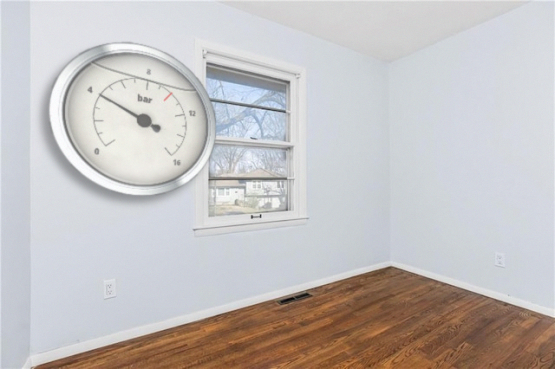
value=4 unit=bar
